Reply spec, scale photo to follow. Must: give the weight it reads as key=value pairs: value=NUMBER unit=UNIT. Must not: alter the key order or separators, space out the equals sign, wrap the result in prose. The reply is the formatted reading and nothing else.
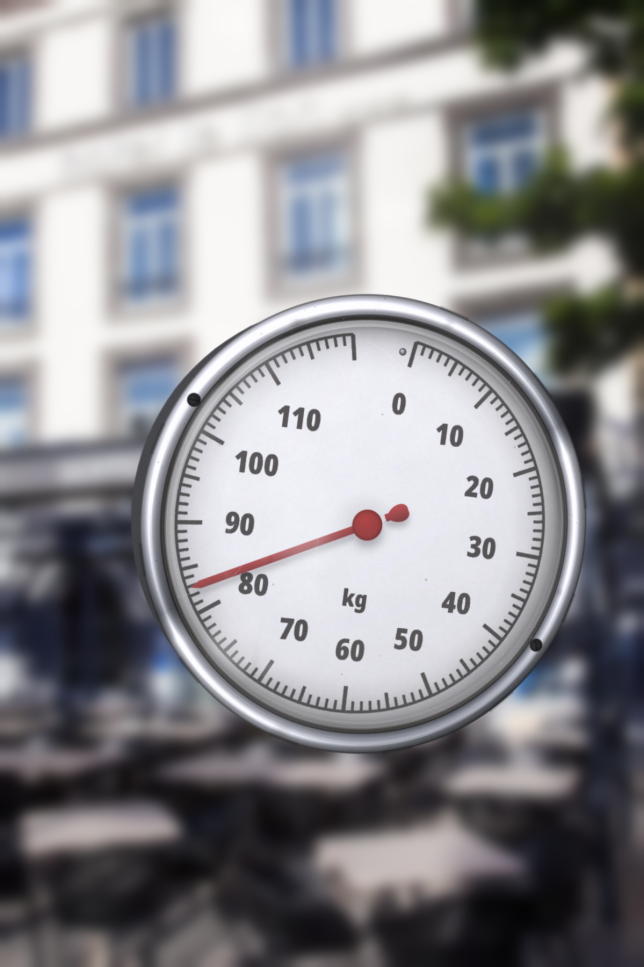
value=83 unit=kg
